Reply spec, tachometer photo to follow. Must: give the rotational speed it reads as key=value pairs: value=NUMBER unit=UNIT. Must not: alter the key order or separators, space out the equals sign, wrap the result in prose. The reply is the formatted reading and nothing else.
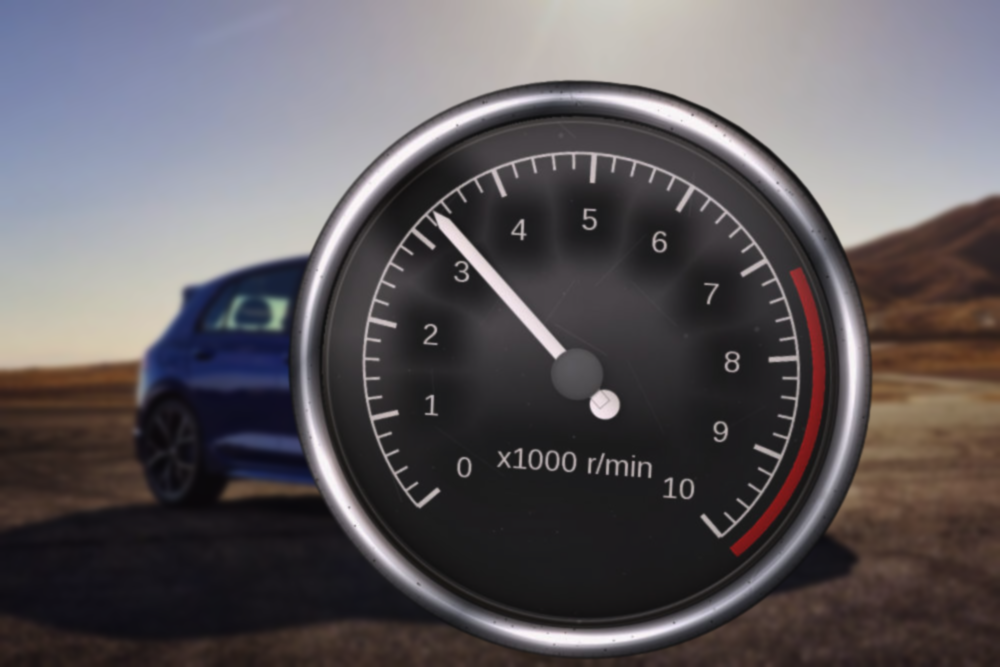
value=3300 unit=rpm
